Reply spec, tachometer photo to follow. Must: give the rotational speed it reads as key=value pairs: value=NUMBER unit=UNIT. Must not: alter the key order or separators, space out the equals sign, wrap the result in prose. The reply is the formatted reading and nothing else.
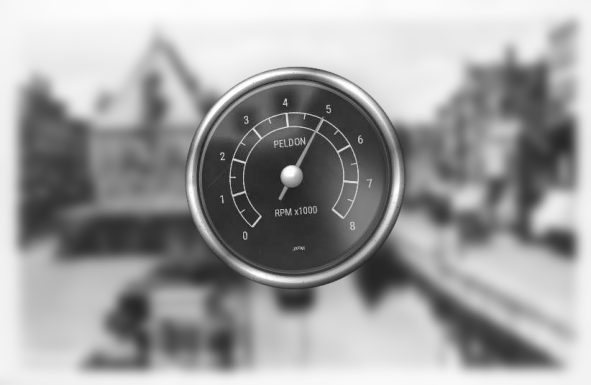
value=5000 unit=rpm
